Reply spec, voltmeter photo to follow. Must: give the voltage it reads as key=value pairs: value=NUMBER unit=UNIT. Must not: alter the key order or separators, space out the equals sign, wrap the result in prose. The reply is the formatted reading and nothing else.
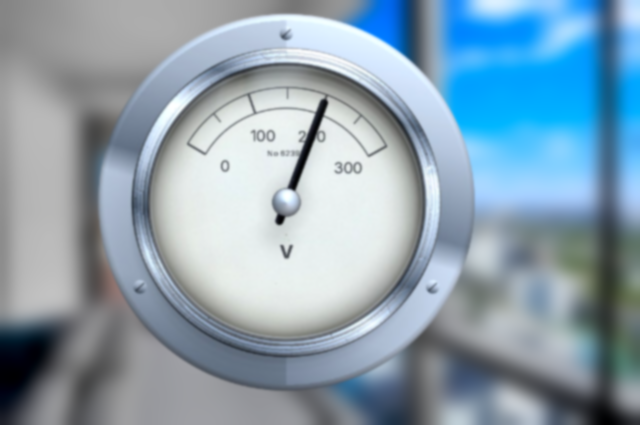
value=200 unit=V
